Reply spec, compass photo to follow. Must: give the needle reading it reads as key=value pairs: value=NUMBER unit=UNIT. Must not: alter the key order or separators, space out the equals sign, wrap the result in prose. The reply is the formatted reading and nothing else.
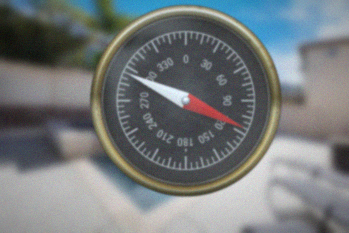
value=115 unit=°
